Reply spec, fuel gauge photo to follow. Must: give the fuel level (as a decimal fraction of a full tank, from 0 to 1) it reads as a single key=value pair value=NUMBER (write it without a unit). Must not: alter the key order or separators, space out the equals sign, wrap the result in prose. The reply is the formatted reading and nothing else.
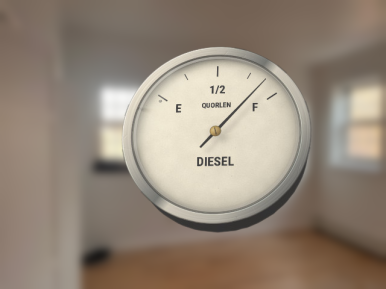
value=0.875
